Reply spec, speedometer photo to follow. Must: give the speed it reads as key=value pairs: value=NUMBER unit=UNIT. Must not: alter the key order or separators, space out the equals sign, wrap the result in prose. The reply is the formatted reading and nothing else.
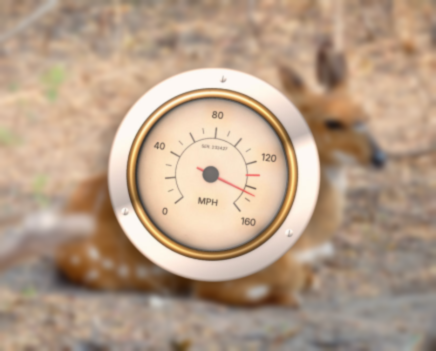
value=145 unit=mph
